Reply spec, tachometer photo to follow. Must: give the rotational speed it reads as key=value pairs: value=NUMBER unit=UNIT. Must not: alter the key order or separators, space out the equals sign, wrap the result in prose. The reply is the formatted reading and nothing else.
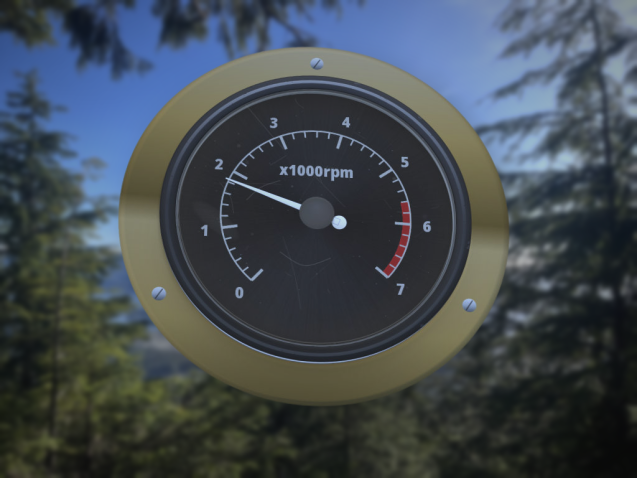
value=1800 unit=rpm
